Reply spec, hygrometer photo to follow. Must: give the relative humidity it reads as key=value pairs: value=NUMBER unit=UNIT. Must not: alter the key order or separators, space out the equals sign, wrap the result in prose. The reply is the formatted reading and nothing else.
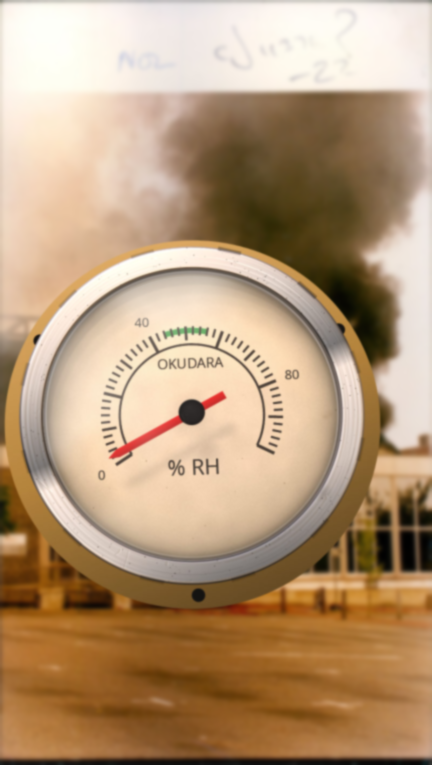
value=2 unit=%
